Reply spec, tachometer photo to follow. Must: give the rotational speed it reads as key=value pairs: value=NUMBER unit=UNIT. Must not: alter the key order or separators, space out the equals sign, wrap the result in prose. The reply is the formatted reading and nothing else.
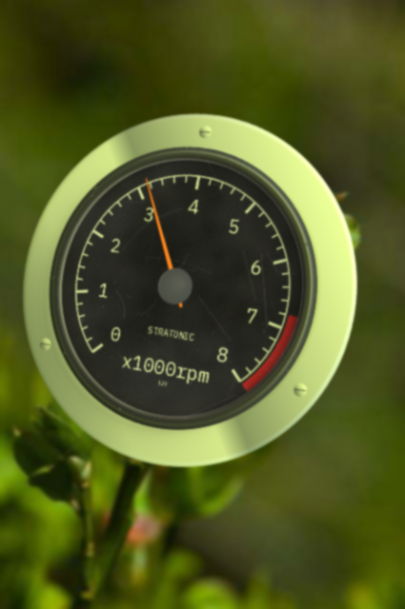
value=3200 unit=rpm
